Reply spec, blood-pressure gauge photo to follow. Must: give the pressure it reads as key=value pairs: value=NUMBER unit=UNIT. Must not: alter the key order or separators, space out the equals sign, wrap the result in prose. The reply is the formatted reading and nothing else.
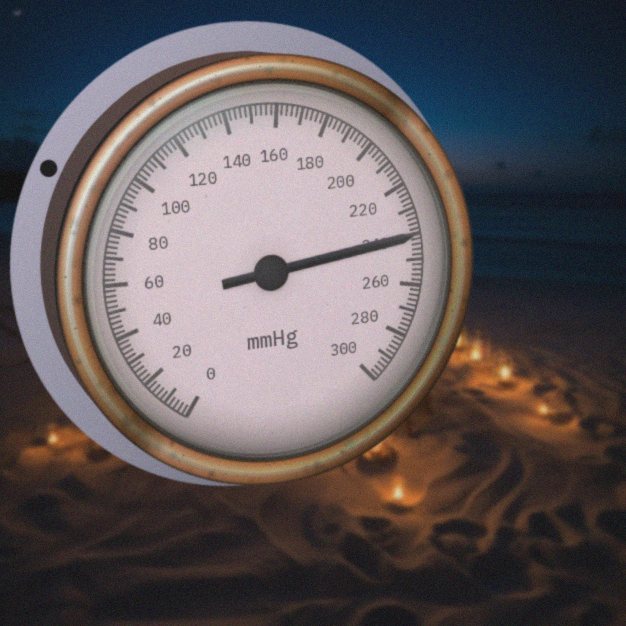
value=240 unit=mmHg
